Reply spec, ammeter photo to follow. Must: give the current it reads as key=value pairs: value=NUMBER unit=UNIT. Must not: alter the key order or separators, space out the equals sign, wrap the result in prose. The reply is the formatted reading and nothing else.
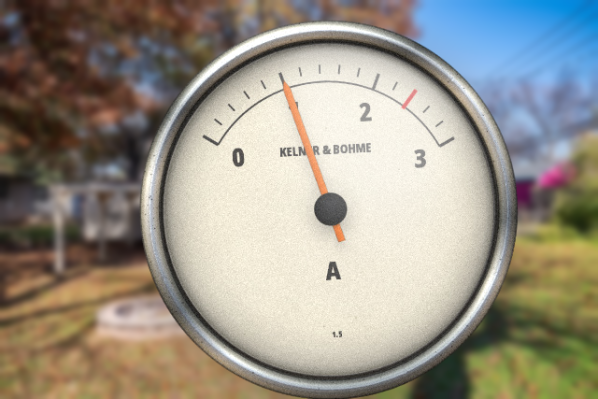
value=1 unit=A
